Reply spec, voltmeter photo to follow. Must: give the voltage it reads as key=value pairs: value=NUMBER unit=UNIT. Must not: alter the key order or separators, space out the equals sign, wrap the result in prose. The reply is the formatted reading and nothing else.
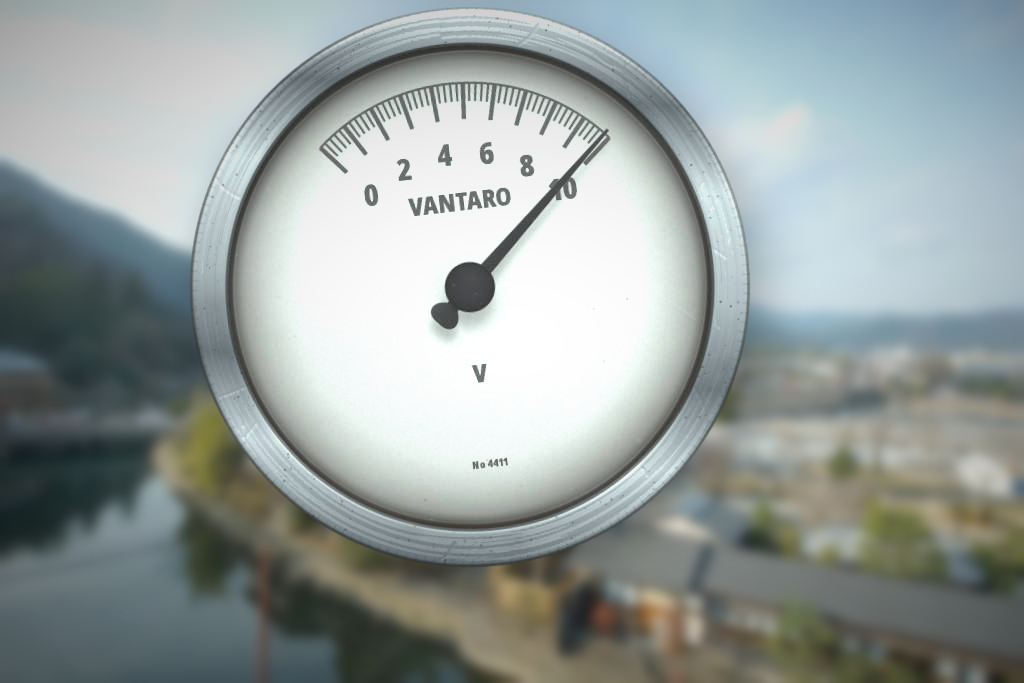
value=9.8 unit=V
